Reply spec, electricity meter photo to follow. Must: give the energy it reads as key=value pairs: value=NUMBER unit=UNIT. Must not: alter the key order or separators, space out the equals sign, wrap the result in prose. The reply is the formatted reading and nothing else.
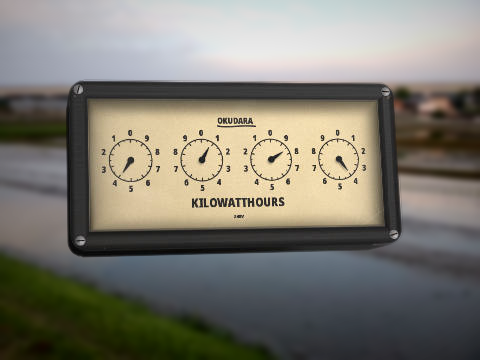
value=4084 unit=kWh
